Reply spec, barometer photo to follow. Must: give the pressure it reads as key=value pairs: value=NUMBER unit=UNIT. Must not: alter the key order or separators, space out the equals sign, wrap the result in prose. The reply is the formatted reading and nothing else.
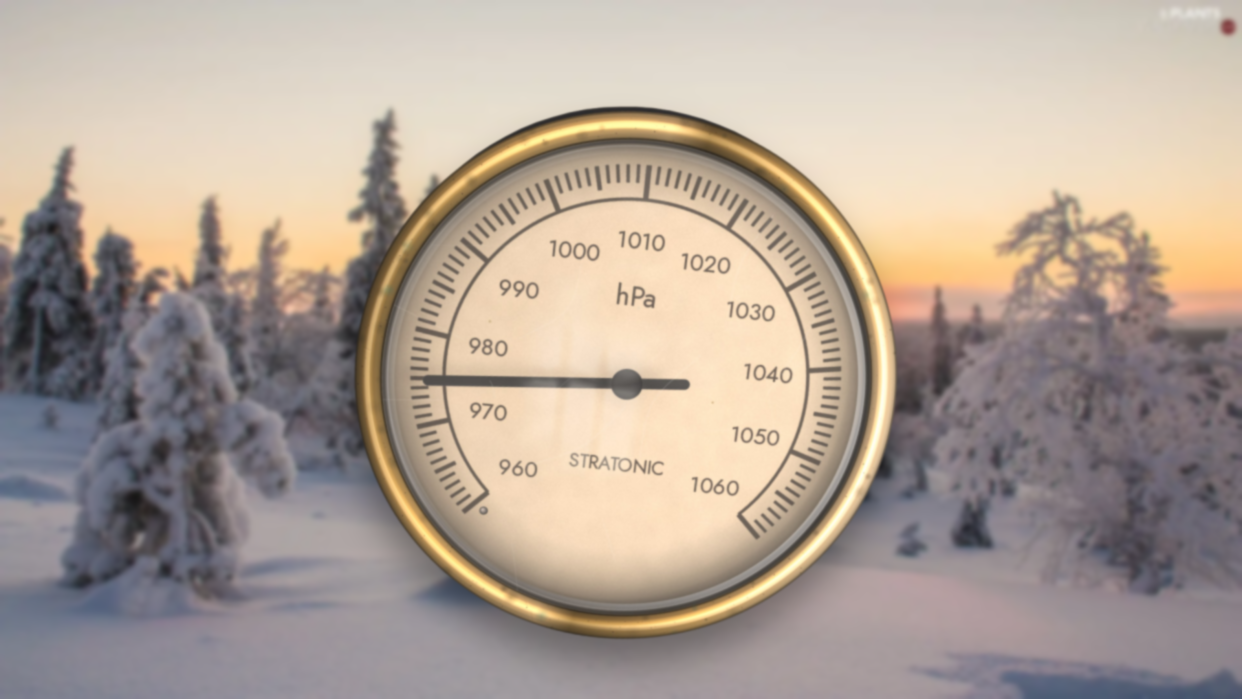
value=975 unit=hPa
